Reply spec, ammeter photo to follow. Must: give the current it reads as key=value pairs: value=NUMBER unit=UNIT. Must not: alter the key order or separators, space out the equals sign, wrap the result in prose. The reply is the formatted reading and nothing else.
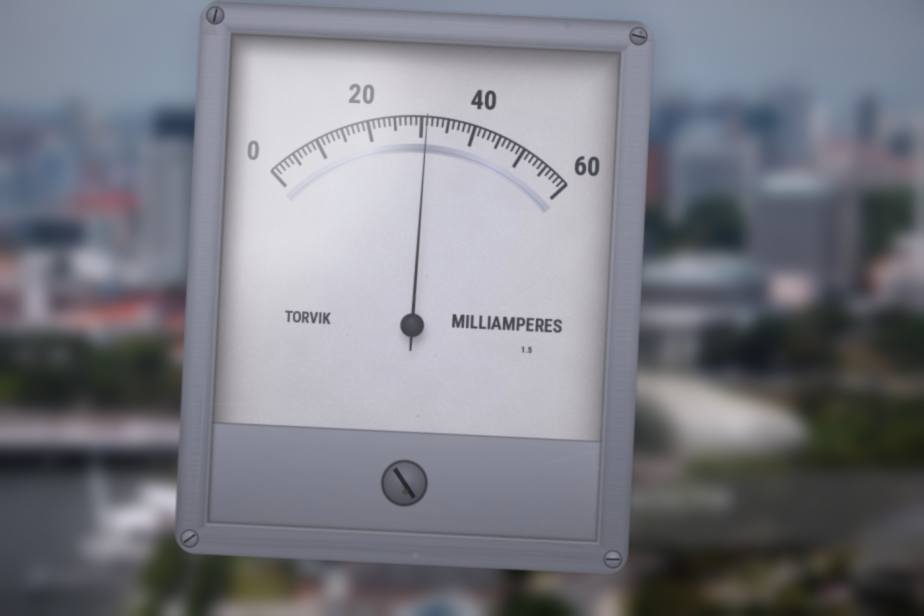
value=31 unit=mA
